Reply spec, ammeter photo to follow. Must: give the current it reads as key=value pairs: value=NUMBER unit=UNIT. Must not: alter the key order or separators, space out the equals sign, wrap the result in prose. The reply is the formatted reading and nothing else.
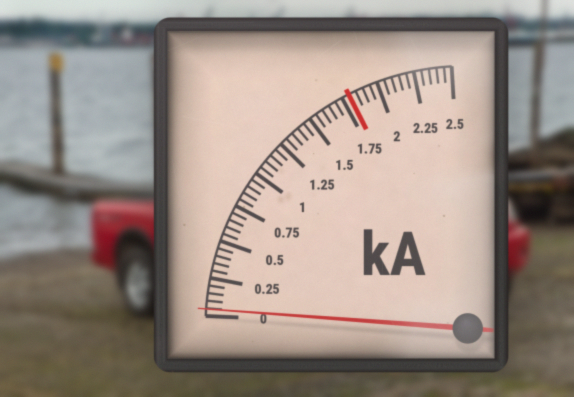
value=0.05 unit=kA
